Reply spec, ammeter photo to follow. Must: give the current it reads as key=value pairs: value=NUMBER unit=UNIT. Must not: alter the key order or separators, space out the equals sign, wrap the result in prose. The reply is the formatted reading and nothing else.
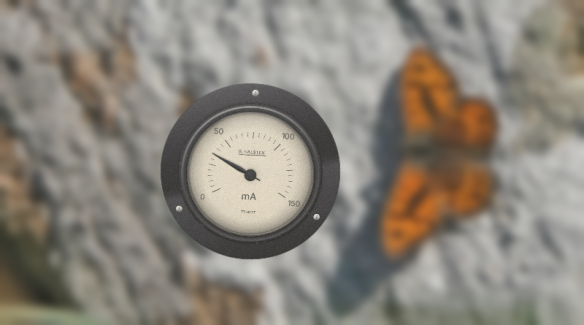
value=35 unit=mA
